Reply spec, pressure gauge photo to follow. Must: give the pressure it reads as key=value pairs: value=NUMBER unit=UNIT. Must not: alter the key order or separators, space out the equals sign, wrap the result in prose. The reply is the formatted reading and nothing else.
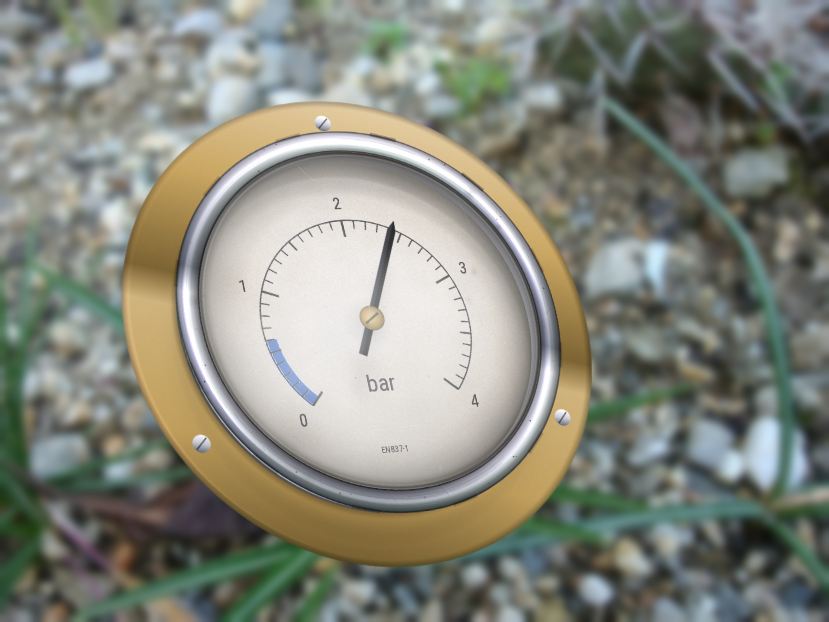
value=2.4 unit=bar
